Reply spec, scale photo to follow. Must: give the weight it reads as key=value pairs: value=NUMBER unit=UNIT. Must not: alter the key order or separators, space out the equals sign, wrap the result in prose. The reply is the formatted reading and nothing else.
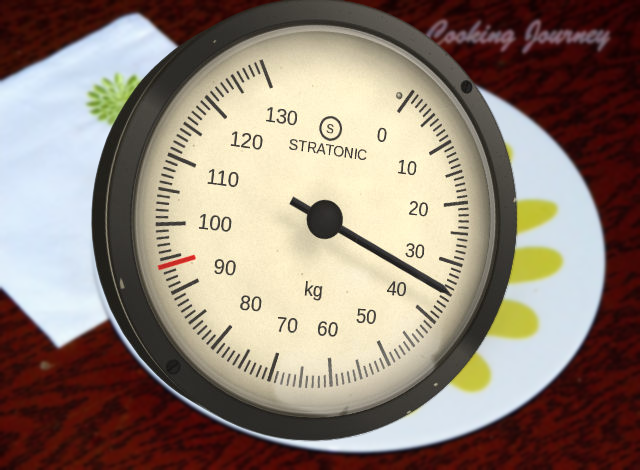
value=35 unit=kg
